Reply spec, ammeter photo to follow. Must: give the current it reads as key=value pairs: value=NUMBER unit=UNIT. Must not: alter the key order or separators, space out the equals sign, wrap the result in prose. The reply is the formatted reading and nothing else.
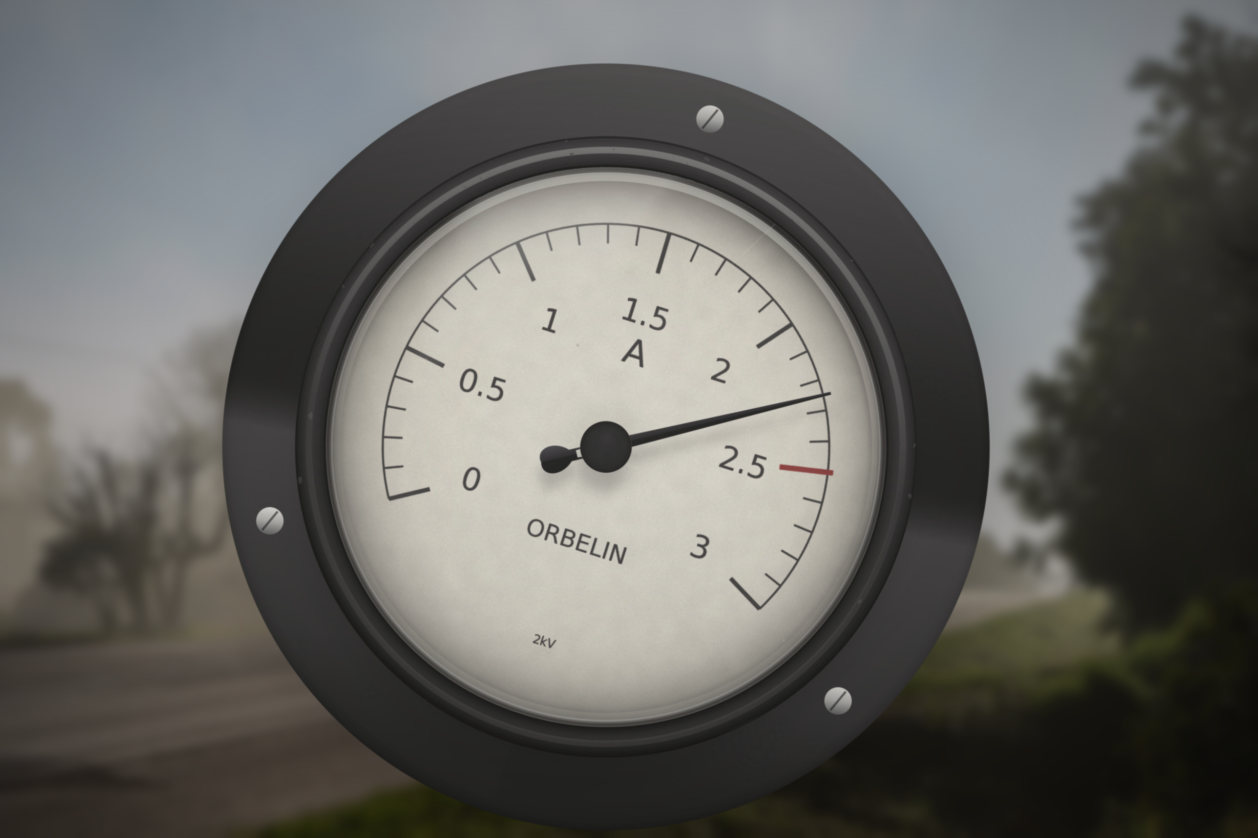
value=2.25 unit=A
